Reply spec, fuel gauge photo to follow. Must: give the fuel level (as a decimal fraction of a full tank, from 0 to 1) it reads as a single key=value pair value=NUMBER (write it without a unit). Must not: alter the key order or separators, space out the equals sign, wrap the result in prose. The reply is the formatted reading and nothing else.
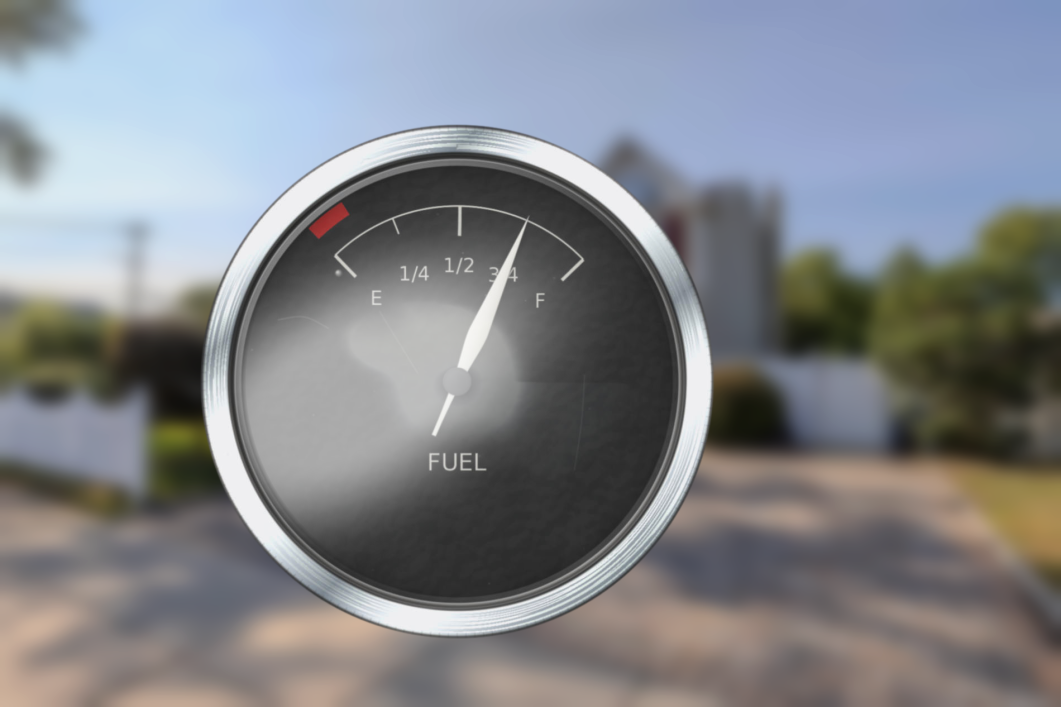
value=0.75
